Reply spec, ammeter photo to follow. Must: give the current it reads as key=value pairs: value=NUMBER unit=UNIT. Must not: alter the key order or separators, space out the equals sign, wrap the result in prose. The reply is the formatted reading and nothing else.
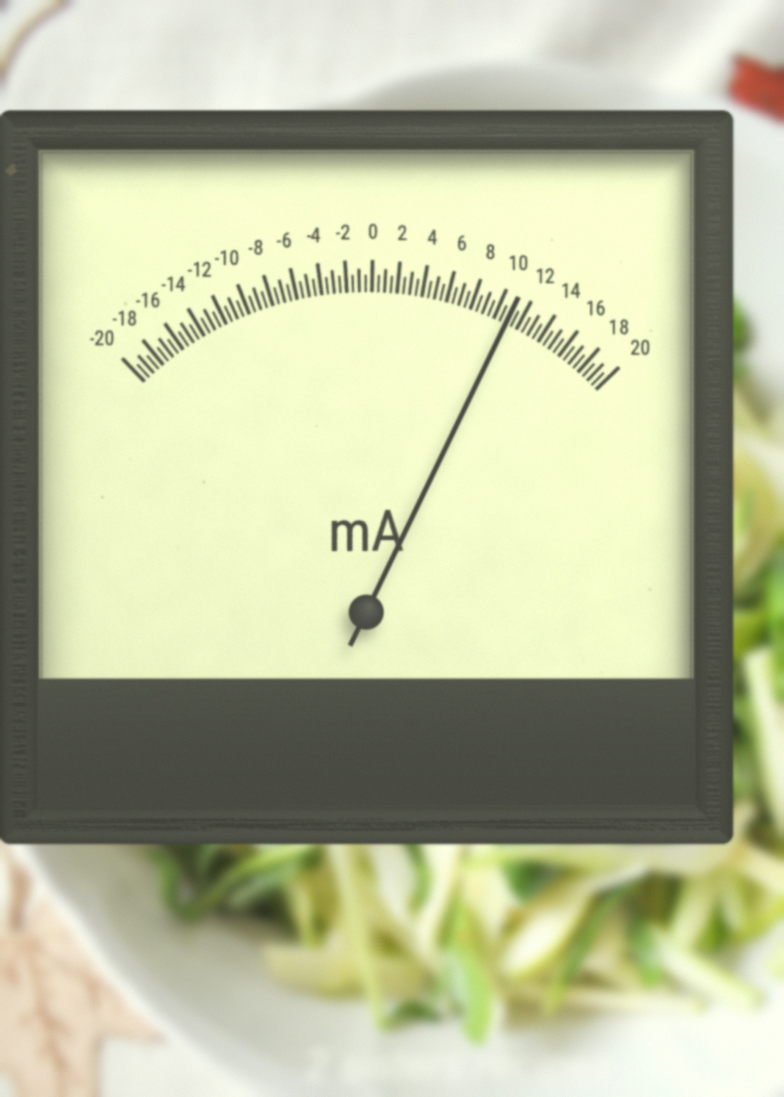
value=11 unit=mA
